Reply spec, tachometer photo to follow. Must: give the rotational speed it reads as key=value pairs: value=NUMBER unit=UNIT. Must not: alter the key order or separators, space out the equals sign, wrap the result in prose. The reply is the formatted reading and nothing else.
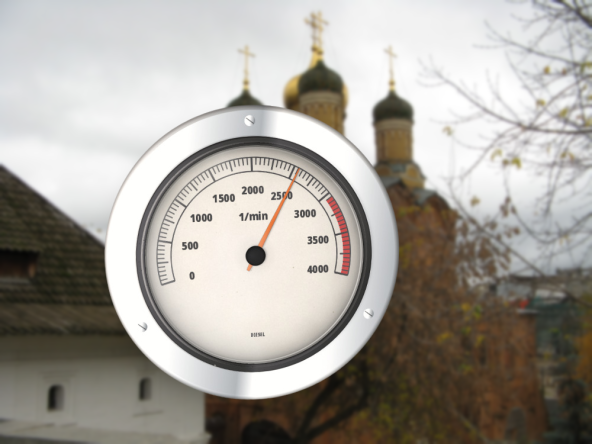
value=2550 unit=rpm
